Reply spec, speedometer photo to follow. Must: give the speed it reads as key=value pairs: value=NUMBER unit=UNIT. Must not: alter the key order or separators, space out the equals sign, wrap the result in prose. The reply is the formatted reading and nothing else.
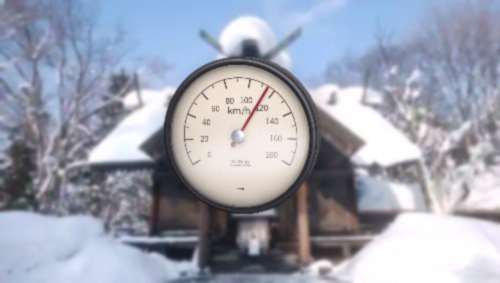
value=115 unit=km/h
